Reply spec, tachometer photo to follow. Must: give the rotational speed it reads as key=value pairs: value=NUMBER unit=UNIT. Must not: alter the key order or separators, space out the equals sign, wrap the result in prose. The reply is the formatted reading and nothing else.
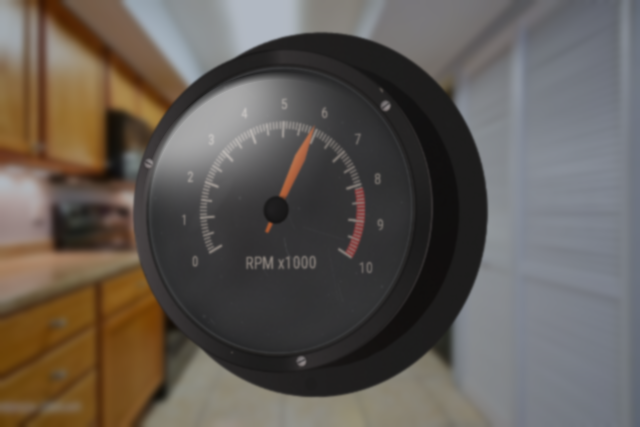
value=6000 unit=rpm
